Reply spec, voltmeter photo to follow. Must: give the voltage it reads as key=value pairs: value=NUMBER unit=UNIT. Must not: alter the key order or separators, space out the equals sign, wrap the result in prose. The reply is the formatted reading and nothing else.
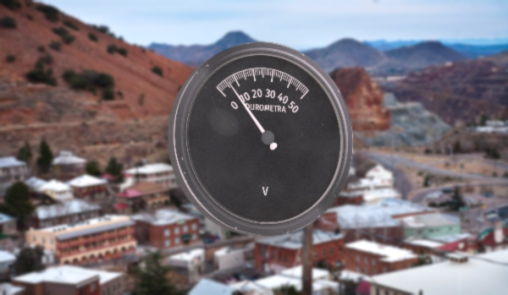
value=5 unit=V
